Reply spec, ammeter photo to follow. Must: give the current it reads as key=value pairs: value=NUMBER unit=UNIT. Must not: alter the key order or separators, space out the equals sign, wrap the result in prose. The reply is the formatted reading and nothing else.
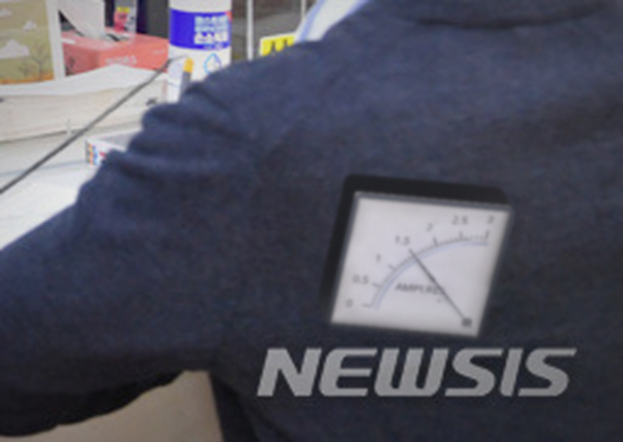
value=1.5 unit=A
